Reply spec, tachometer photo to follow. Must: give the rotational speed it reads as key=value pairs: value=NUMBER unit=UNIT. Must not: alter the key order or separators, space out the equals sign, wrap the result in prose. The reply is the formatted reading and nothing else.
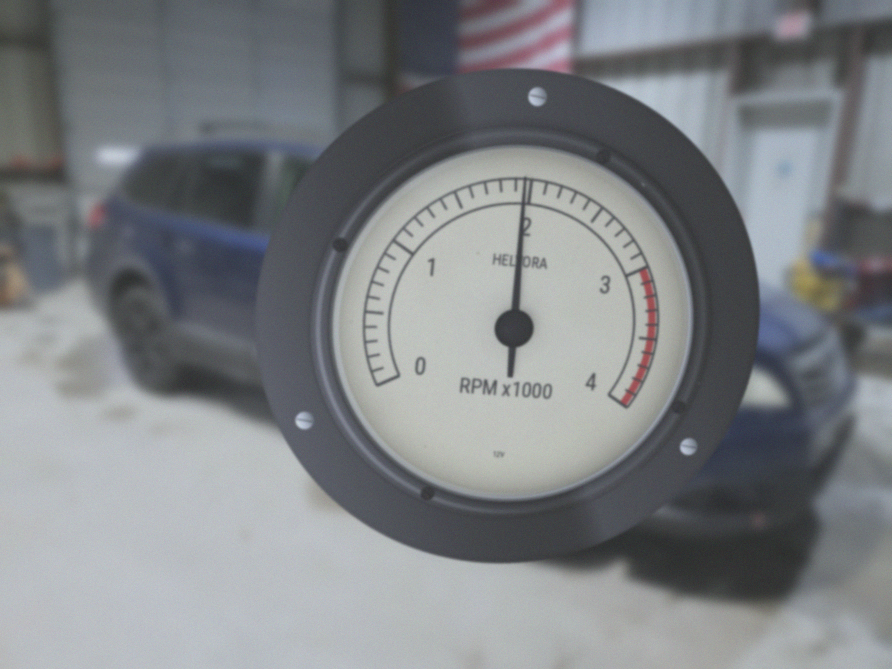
value=1950 unit=rpm
